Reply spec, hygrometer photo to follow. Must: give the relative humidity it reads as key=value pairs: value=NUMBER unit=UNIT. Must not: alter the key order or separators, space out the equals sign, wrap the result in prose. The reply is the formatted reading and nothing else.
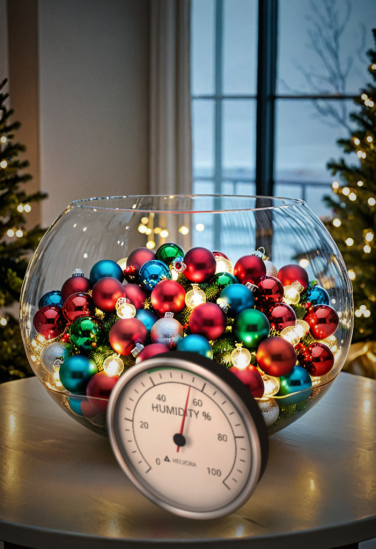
value=56 unit=%
